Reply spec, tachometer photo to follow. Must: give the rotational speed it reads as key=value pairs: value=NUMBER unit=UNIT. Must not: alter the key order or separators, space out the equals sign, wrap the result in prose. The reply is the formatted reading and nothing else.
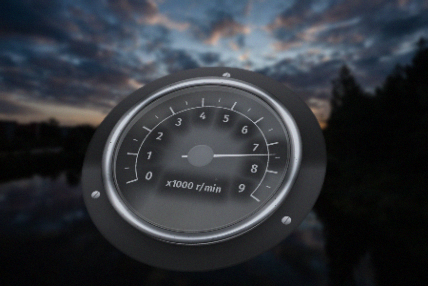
value=7500 unit=rpm
